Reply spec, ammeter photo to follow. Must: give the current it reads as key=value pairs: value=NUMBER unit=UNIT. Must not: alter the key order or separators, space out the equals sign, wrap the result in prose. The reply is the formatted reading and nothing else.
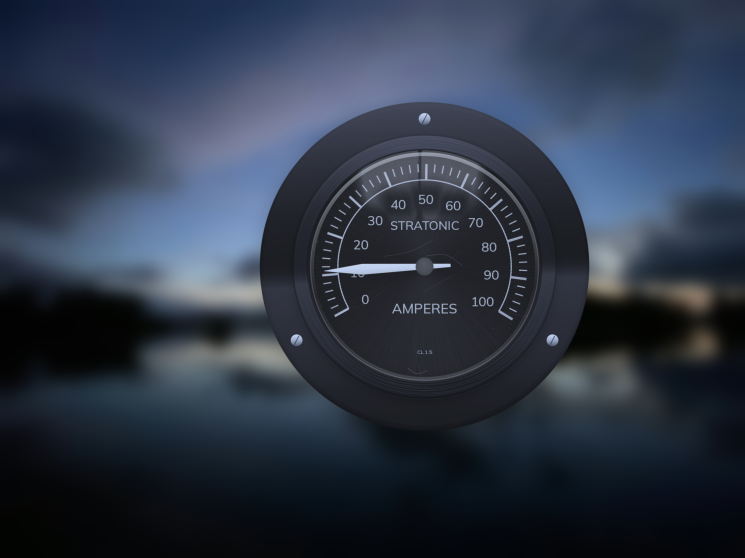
value=11 unit=A
